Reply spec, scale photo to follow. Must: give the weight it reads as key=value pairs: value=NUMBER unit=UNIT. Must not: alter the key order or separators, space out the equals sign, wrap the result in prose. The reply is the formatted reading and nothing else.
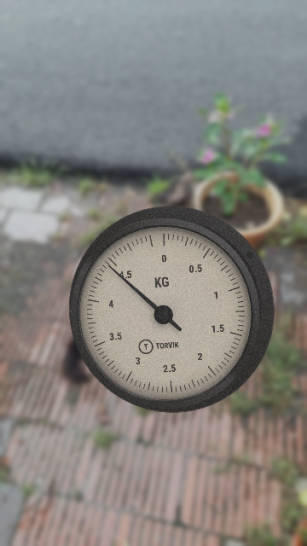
value=4.45 unit=kg
